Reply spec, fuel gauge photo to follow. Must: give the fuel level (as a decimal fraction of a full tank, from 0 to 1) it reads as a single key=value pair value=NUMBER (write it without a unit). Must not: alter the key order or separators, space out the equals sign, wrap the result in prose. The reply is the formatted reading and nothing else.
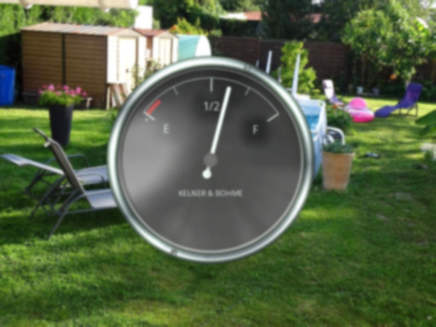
value=0.625
